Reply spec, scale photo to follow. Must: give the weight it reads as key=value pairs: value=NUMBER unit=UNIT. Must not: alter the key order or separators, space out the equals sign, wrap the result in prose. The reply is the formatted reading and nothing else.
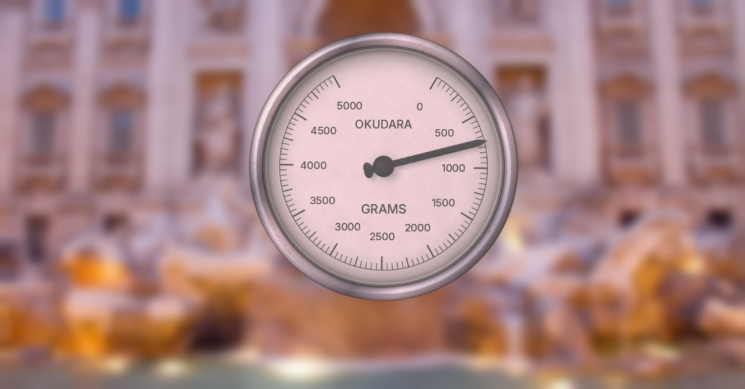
value=750 unit=g
